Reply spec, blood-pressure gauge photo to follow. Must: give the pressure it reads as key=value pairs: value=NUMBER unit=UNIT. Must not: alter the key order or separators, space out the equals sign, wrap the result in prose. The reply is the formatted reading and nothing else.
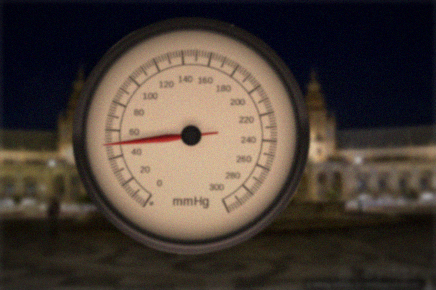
value=50 unit=mmHg
